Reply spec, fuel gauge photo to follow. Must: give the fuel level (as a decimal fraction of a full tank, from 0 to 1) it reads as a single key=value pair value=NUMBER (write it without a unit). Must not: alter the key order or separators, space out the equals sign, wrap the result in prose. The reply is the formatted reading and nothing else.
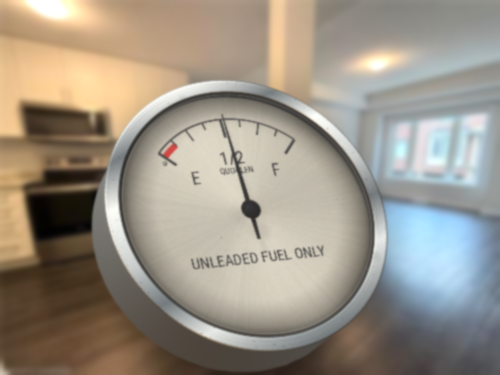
value=0.5
